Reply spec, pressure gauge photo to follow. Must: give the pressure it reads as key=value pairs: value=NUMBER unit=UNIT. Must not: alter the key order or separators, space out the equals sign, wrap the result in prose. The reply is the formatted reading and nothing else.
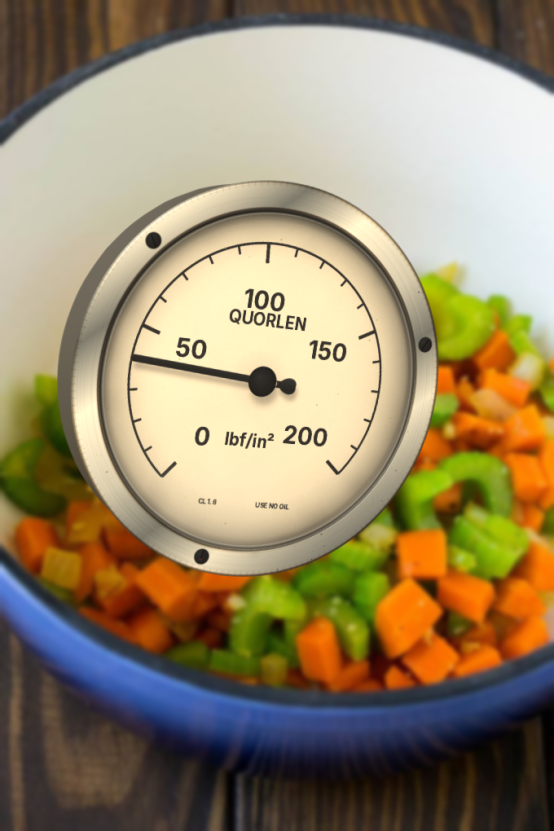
value=40 unit=psi
